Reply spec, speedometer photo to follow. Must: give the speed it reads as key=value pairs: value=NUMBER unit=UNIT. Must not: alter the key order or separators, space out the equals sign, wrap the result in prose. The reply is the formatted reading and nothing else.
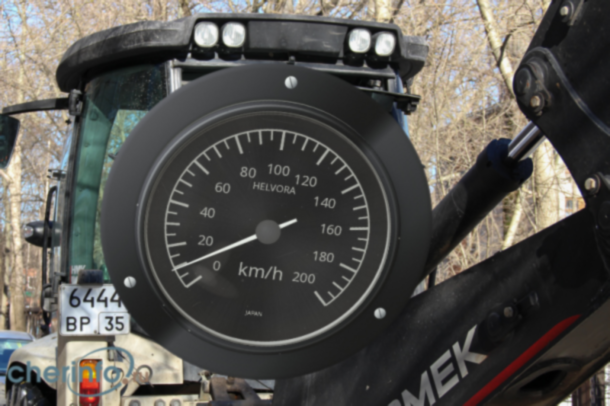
value=10 unit=km/h
